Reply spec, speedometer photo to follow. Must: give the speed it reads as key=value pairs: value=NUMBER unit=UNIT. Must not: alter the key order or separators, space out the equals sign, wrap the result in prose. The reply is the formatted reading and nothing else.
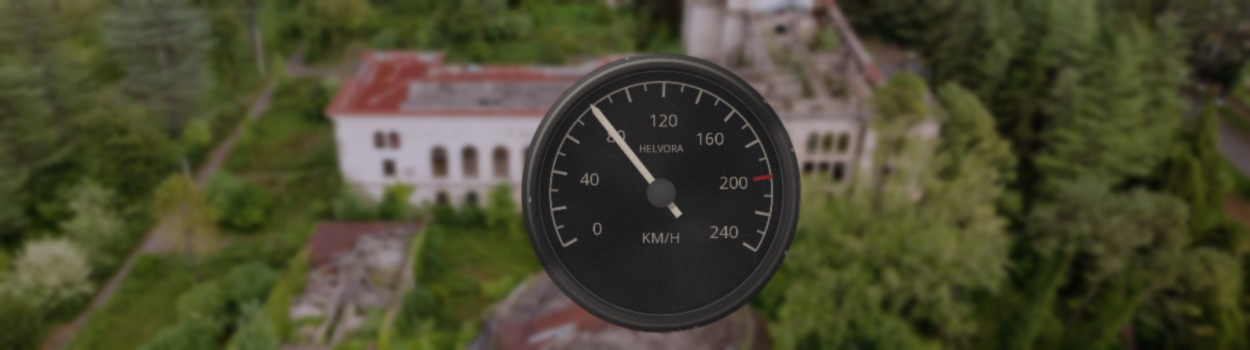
value=80 unit=km/h
